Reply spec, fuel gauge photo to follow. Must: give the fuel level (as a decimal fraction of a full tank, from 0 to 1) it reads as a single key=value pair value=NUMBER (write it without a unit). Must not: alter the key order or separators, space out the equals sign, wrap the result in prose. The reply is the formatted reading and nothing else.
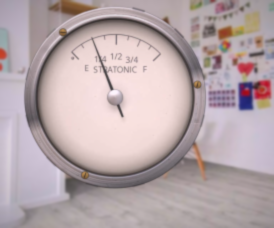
value=0.25
